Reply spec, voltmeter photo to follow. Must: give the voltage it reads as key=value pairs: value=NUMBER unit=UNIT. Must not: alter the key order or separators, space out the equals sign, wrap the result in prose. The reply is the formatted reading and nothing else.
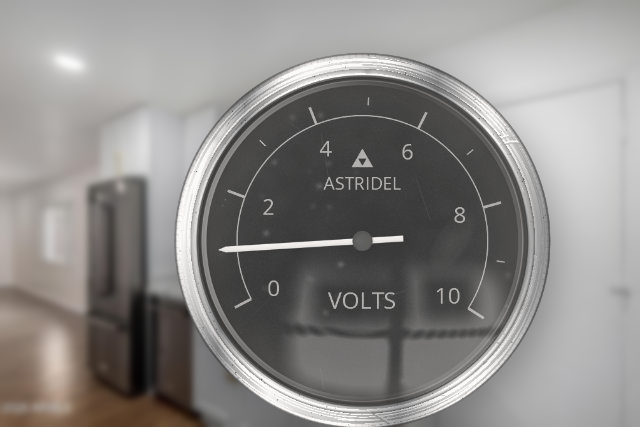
value=1 unit=V
